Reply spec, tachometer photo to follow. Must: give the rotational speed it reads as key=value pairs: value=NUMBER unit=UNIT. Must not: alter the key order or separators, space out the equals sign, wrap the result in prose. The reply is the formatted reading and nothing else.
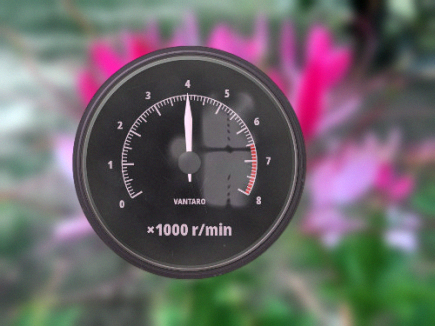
value=4000 unit=rpm
